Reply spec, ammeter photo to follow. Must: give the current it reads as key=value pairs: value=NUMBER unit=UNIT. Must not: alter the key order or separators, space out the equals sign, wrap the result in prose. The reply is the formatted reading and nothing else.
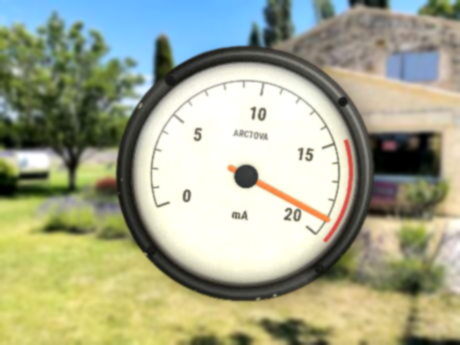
value=19 unit=mA
